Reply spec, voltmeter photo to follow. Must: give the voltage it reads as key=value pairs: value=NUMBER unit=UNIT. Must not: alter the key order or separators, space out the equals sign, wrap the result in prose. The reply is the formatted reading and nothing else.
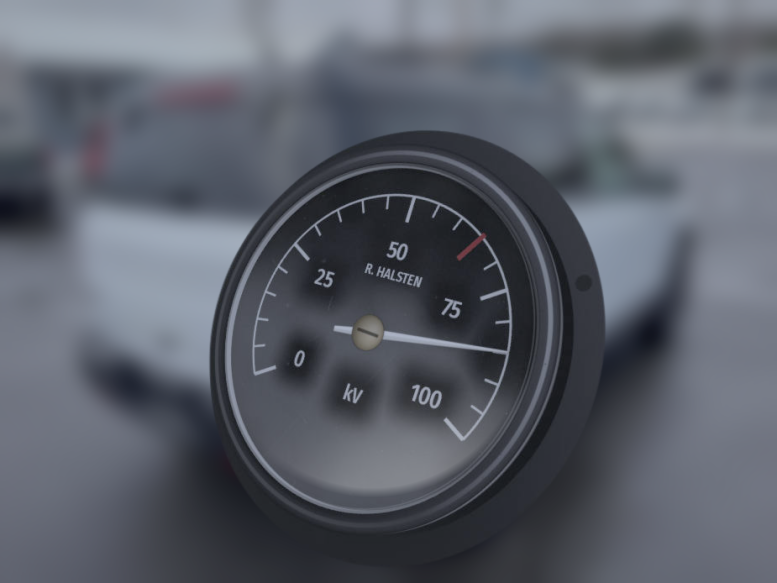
value=85 unit=kV
